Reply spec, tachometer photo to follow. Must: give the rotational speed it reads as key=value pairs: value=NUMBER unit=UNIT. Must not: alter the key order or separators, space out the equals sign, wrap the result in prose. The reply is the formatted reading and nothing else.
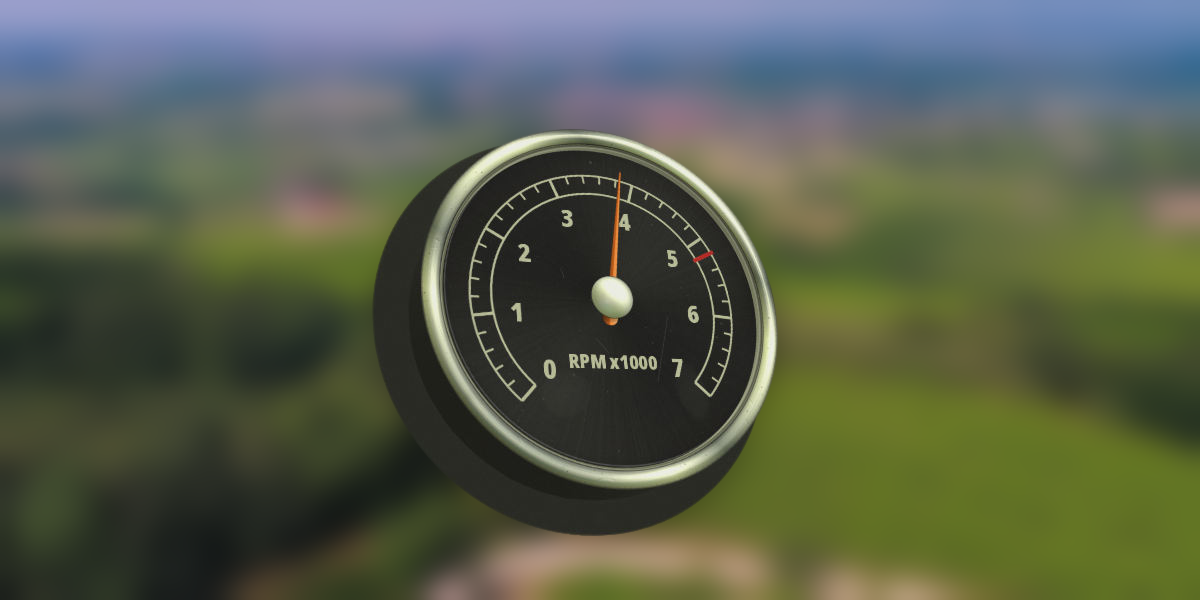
value=3800 unit=rpm
